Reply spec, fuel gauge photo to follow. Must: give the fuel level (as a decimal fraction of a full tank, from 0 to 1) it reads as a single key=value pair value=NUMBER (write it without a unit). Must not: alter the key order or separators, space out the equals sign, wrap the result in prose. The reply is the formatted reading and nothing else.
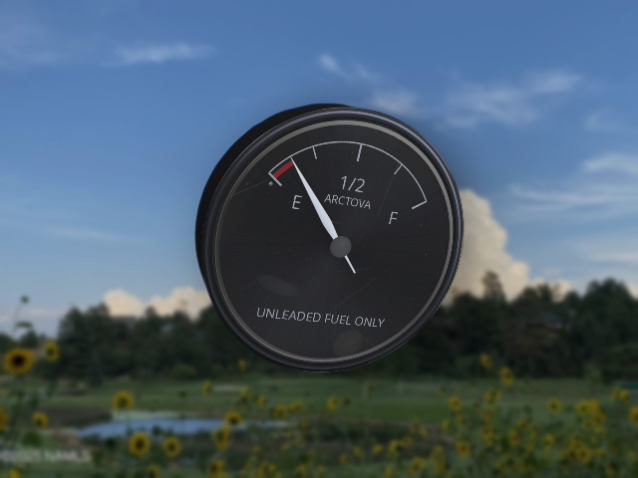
value=0.125
